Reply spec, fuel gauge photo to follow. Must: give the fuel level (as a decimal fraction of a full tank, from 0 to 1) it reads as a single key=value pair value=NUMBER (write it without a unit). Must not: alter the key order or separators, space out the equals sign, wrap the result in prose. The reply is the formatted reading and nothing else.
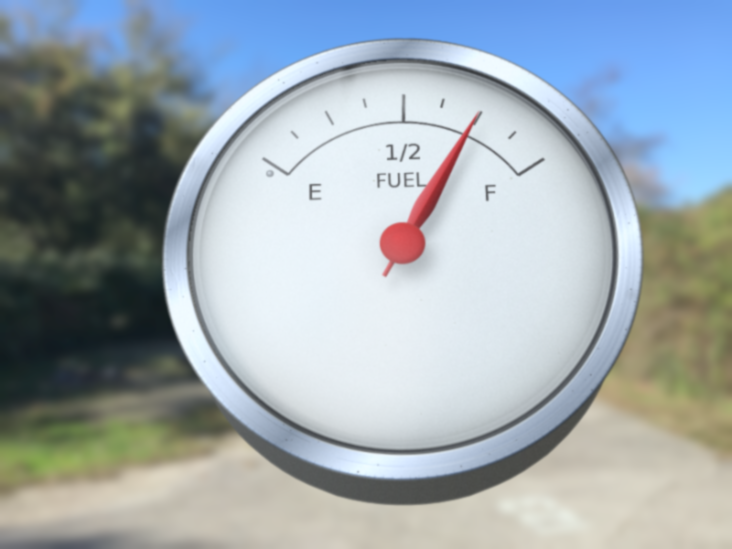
value=0.75
